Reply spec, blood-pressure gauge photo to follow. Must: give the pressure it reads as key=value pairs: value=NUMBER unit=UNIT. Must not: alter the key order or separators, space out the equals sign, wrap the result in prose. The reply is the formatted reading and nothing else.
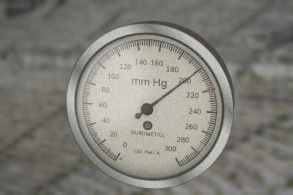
value=200 unit=mmHg
